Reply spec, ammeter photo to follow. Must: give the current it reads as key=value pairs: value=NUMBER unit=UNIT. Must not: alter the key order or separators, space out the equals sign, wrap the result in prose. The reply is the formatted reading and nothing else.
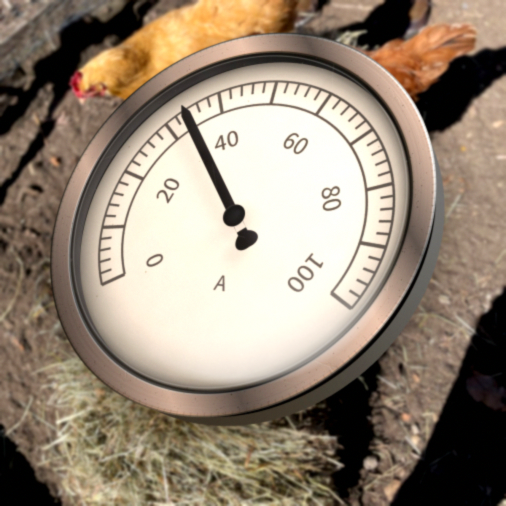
value=34 unit=A
